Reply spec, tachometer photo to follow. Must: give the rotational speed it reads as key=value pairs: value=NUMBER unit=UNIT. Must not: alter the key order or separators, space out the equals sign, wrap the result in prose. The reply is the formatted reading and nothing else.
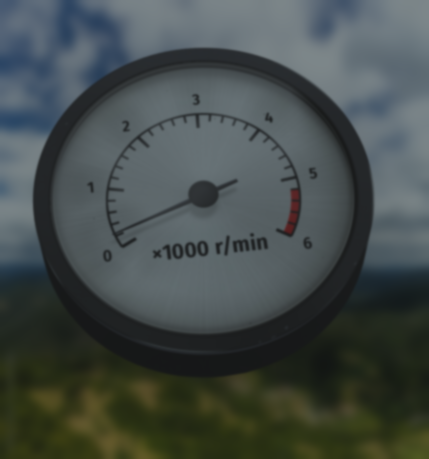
value=200 unit=rpm
